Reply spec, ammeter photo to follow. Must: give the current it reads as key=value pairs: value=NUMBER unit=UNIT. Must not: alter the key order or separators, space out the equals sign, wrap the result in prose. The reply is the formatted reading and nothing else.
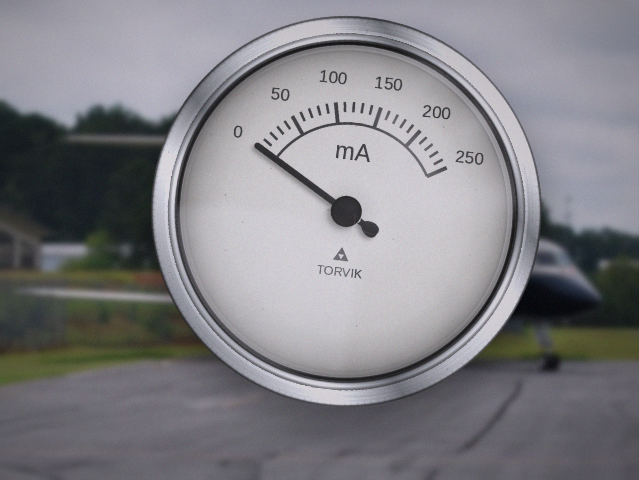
value=0 unit=mA
